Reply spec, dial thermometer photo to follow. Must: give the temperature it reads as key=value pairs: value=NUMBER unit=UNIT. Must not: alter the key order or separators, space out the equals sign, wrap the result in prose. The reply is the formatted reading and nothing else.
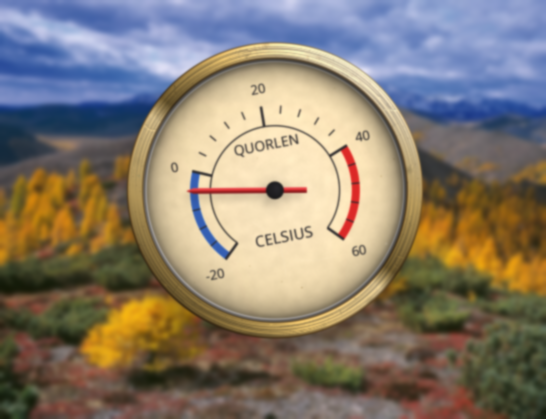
value=-4 unit=°C
